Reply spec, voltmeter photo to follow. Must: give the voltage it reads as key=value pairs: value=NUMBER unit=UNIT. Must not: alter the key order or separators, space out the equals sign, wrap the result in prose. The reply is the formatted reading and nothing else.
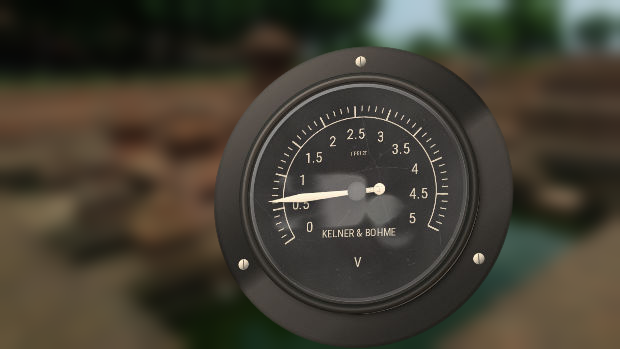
value=0.6 unit=V
